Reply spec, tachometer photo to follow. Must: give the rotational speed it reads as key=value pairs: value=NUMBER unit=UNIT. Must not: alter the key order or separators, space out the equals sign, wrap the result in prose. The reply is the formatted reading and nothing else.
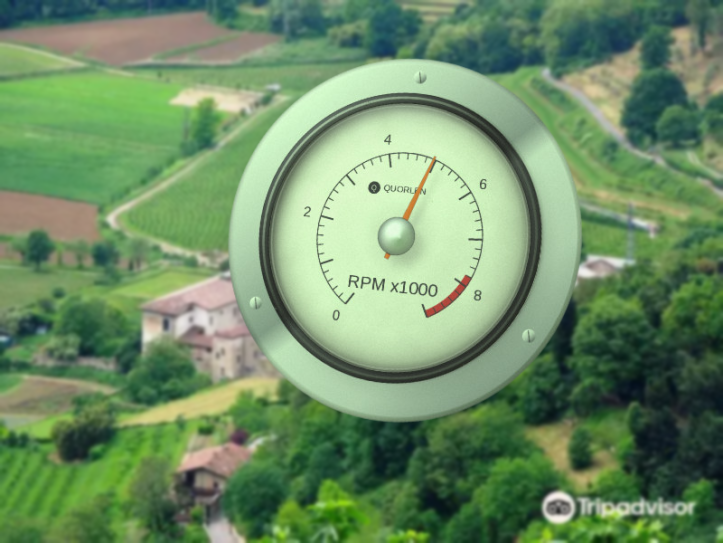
value=5000 unit=rpm
